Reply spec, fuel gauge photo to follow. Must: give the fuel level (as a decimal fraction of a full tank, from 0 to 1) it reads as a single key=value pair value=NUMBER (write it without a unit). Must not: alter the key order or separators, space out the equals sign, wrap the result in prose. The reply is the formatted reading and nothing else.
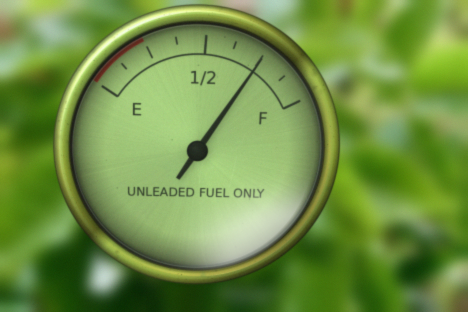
value=0.75
